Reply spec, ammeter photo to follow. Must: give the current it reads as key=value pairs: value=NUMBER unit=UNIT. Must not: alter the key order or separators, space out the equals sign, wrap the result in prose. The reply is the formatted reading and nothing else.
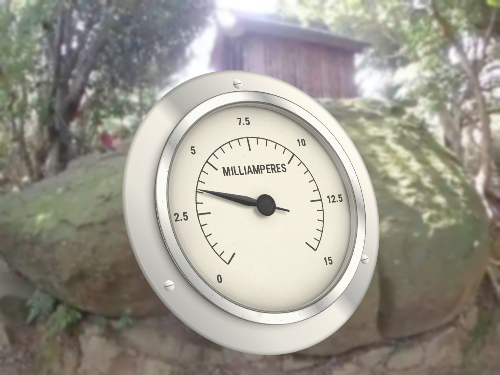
value=3.5 unit=mA
